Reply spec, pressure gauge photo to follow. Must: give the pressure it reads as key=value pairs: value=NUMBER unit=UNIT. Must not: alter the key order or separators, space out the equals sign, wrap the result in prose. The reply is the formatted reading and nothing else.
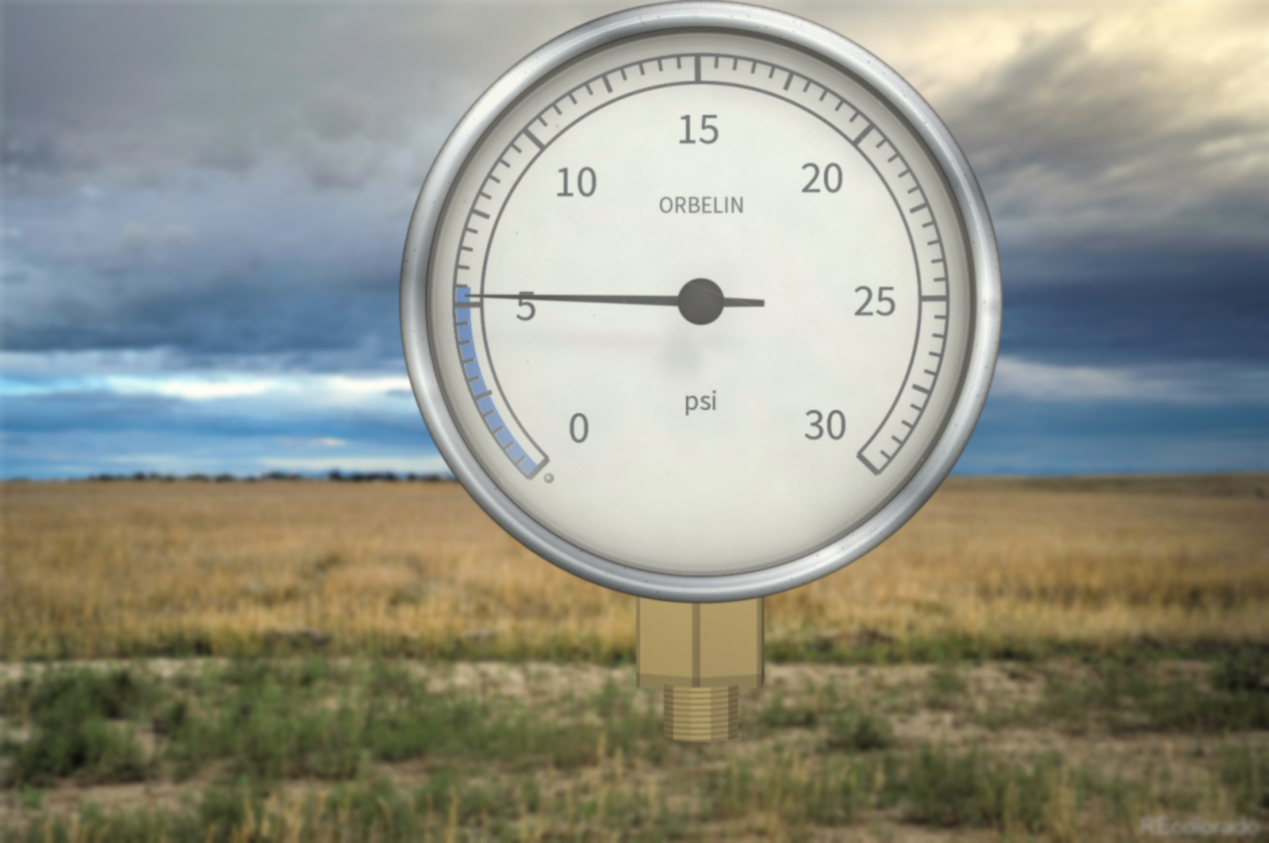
value=5.25 unit=psi
